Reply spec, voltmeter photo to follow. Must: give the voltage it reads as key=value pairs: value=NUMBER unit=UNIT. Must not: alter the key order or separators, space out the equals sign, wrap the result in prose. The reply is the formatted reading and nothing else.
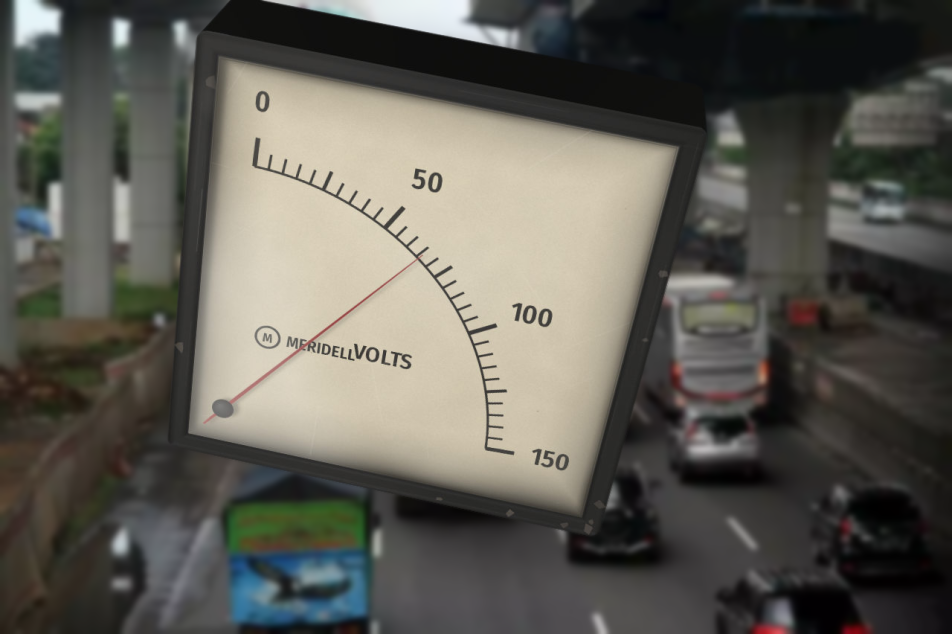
value=65 unit=V
